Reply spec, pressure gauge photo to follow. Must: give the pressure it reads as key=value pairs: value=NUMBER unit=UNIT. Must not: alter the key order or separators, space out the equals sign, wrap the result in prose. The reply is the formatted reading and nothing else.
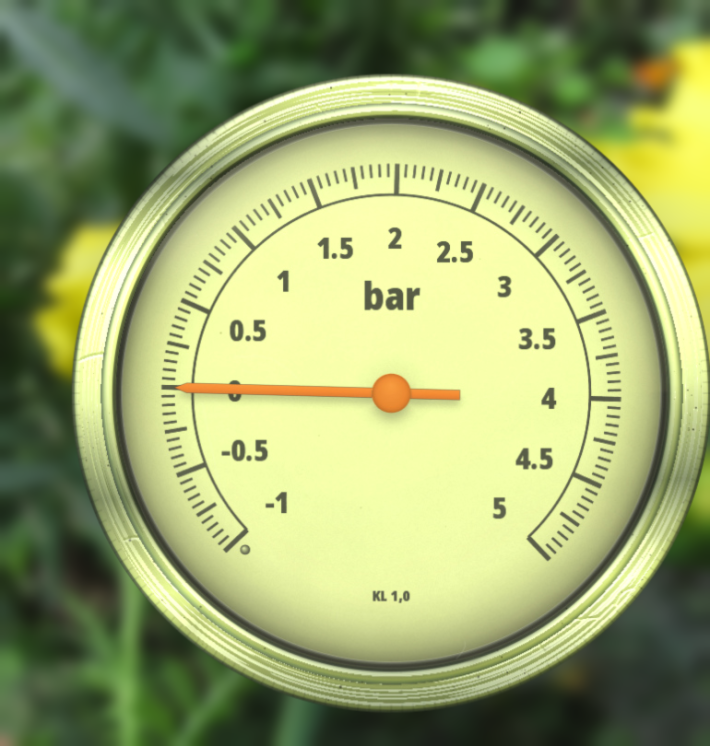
value=0 unit=bar
